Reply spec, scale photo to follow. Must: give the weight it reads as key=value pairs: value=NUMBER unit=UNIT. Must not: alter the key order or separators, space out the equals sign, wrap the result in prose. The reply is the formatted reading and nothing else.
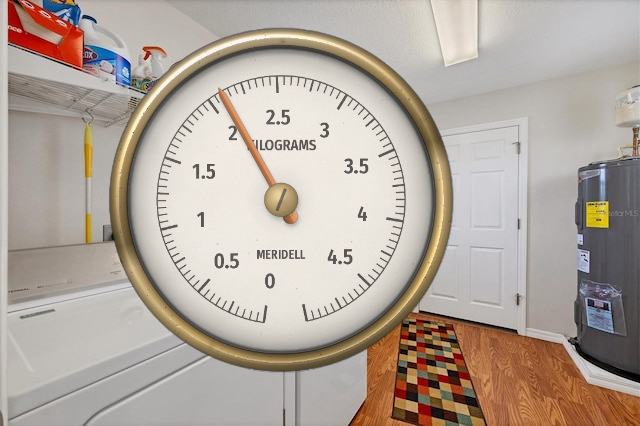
value=2.1 unit=kg
